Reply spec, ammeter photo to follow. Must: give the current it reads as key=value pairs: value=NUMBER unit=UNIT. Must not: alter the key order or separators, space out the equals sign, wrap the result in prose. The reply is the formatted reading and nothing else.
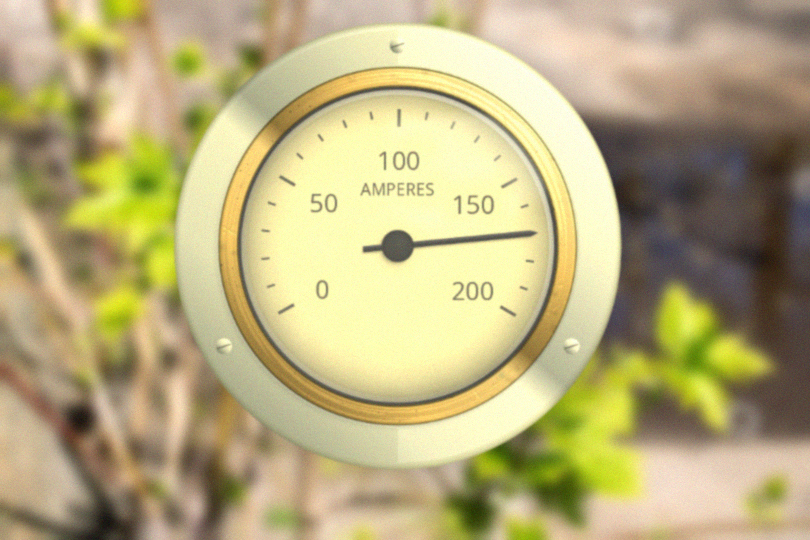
value=170 unit=A
